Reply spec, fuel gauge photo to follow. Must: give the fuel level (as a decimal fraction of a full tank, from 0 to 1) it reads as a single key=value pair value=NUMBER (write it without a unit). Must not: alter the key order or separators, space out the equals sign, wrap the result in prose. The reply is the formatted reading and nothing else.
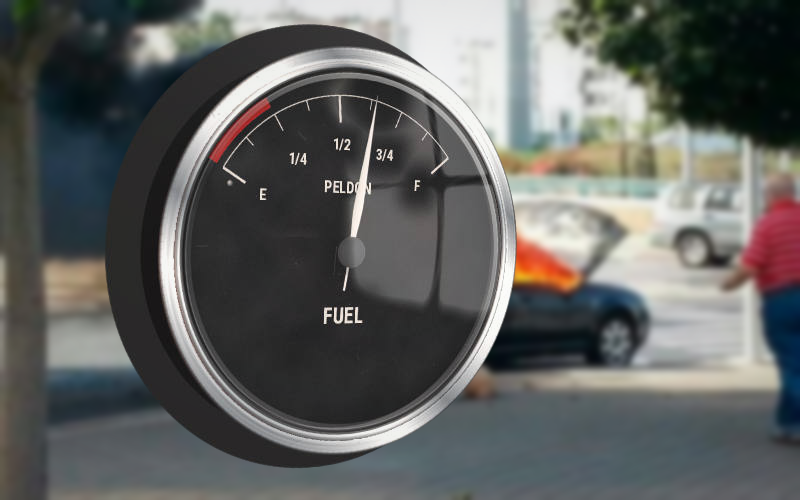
value=0.625
